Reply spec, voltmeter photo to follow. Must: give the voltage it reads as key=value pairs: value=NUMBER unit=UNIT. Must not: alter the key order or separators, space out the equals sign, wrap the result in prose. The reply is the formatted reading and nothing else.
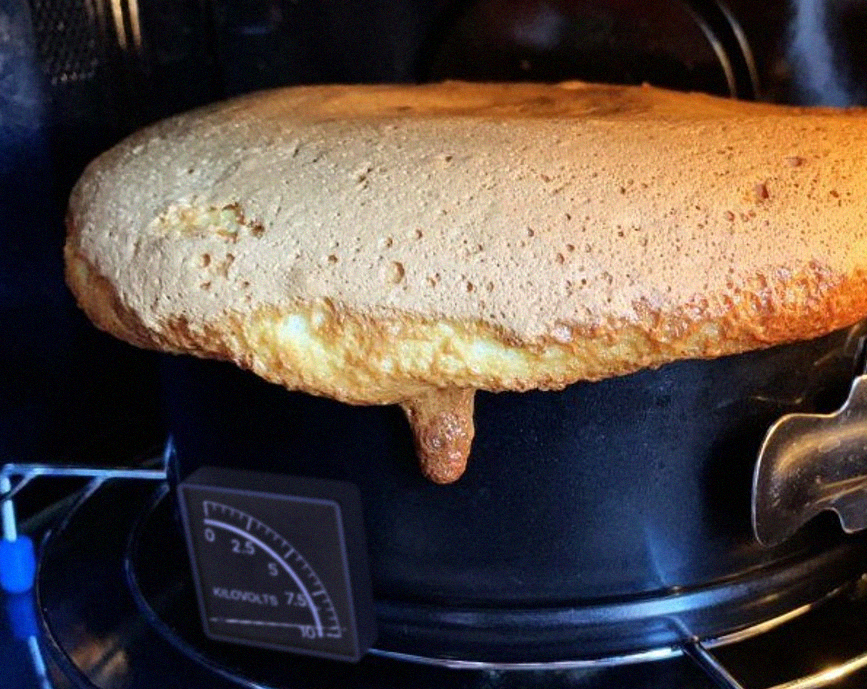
value=9.5 unit=kV
